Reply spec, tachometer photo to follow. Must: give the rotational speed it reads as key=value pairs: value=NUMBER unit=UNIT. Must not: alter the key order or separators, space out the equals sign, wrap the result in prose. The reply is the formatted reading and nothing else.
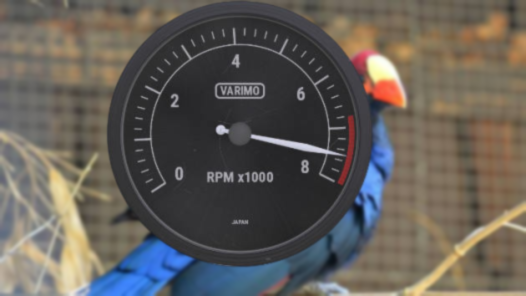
value=7500 unit=rpm
